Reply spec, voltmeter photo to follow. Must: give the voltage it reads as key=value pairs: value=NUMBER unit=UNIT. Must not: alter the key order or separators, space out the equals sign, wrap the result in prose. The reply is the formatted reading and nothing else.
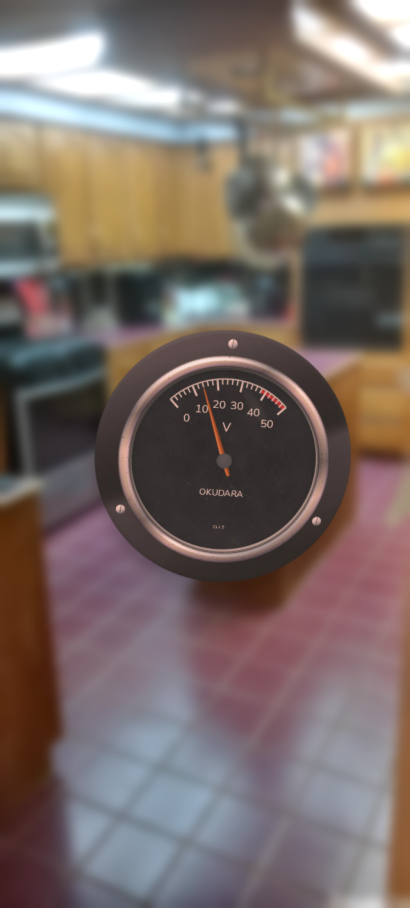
value=14 unit=V
